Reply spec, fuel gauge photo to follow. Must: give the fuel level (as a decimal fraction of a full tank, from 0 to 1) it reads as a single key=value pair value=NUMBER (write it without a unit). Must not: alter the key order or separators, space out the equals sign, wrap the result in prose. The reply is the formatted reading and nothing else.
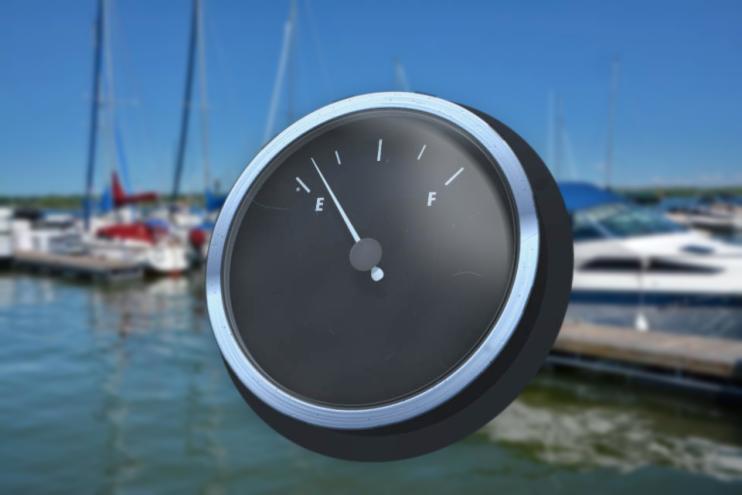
value=0.125
